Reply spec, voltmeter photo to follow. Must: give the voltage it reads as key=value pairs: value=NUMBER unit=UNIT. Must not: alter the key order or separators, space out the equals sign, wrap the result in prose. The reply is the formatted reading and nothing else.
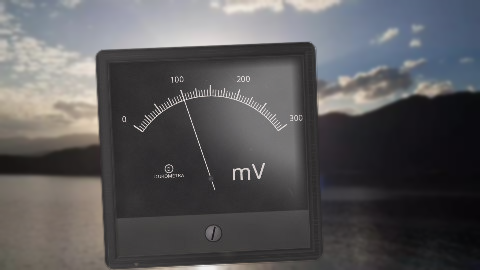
value=100 unit=mV
